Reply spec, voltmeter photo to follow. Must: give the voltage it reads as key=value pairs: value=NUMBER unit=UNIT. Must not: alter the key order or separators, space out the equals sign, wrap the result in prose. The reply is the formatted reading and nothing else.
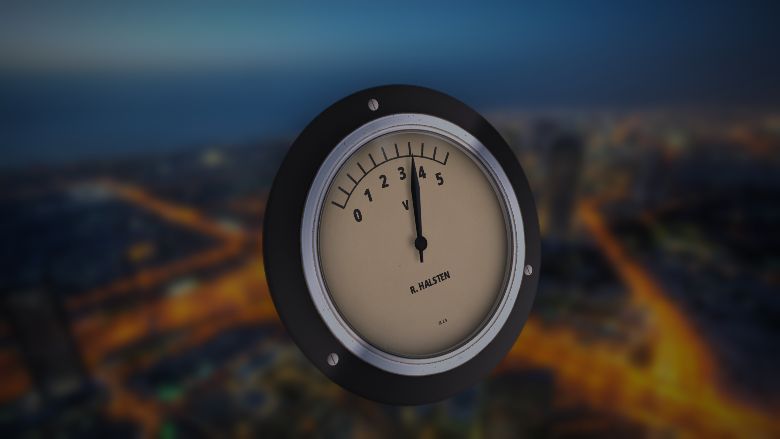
value=3.5 unit=V
